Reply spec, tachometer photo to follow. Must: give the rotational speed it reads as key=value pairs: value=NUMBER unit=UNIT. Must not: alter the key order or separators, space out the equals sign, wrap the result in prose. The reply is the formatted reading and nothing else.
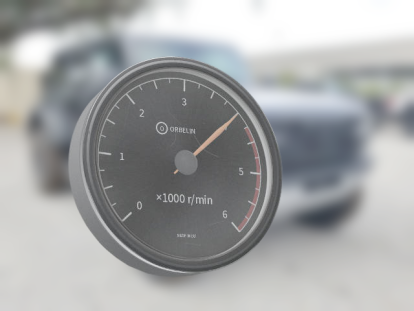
value=4000 unit=rpm
